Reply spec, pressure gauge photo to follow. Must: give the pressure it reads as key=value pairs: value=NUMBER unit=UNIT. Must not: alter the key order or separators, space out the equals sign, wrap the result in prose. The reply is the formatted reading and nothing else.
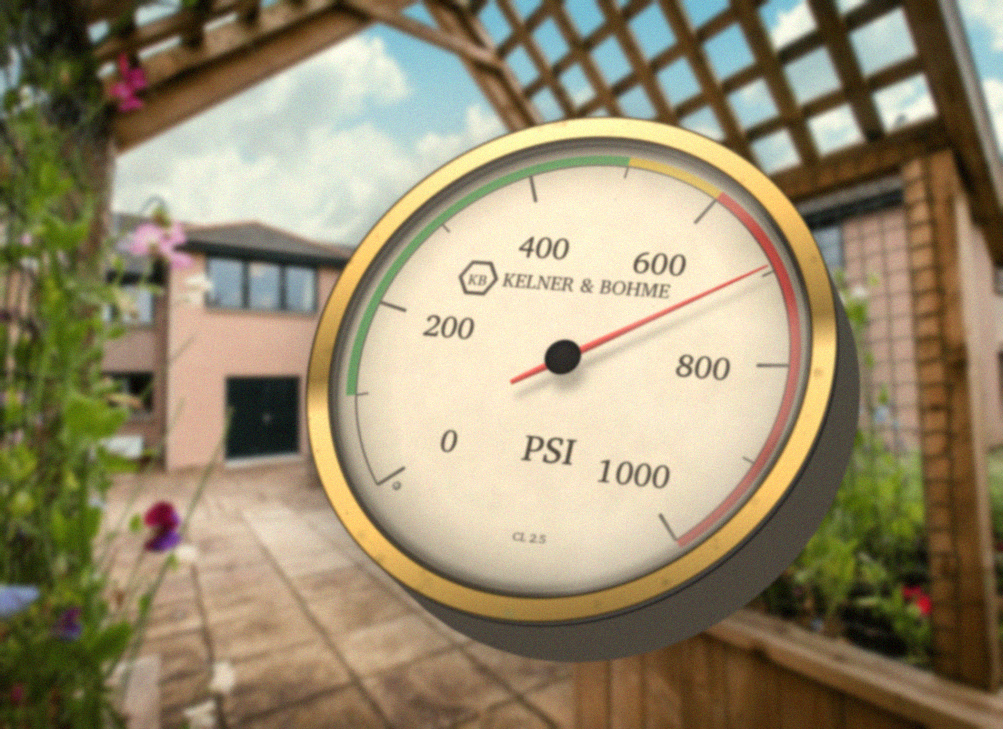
value=700 unit=psi
